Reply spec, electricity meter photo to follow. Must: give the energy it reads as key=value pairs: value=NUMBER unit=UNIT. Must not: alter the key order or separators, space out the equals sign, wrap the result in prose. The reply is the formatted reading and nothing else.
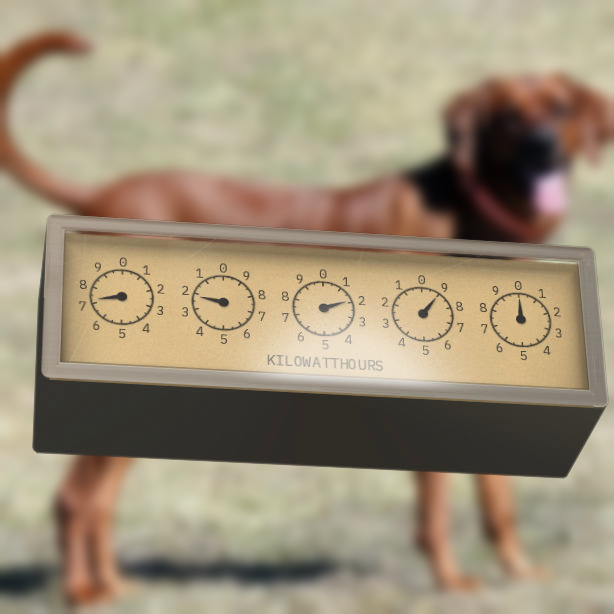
value=72190 unit=kWh
